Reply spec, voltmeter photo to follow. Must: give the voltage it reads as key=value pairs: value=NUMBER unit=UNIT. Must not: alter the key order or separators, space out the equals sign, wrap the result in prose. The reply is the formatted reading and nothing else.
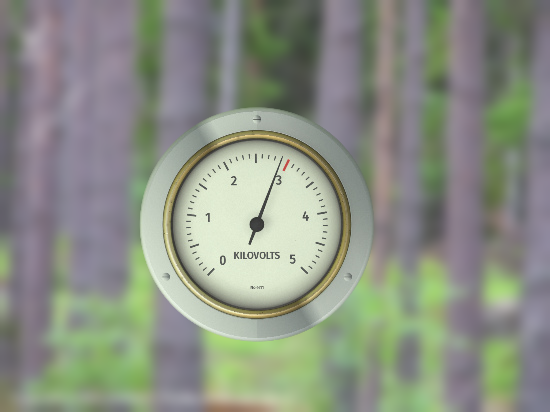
value=2.9 unit=kV
